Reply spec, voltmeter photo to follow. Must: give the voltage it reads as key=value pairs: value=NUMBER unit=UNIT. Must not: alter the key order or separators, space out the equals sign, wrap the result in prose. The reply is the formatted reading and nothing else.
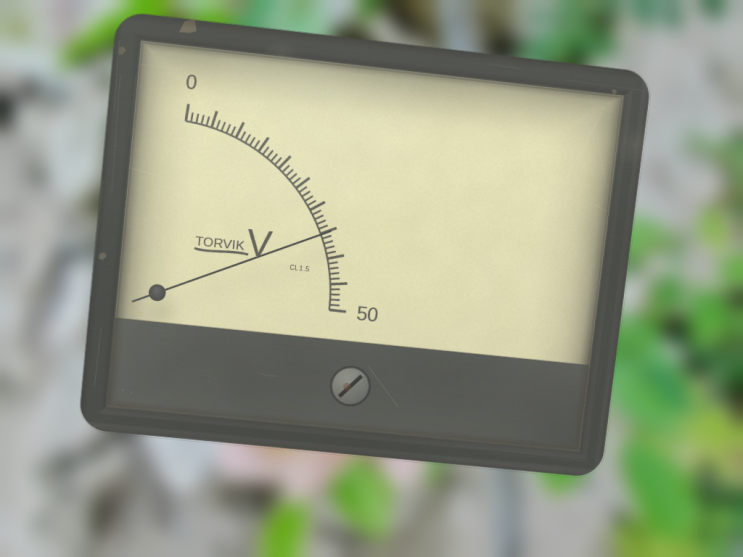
value=35 unit=V
